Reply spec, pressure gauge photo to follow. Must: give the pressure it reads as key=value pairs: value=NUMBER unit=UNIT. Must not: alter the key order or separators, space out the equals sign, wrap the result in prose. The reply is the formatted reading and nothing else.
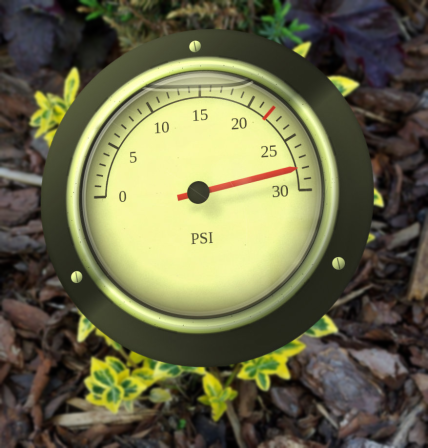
value=28 unit=psi
